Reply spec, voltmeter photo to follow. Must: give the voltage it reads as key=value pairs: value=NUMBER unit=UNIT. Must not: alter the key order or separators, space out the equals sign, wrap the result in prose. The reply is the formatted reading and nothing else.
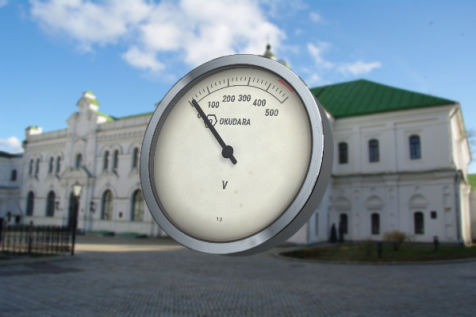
value=20 unit=V
